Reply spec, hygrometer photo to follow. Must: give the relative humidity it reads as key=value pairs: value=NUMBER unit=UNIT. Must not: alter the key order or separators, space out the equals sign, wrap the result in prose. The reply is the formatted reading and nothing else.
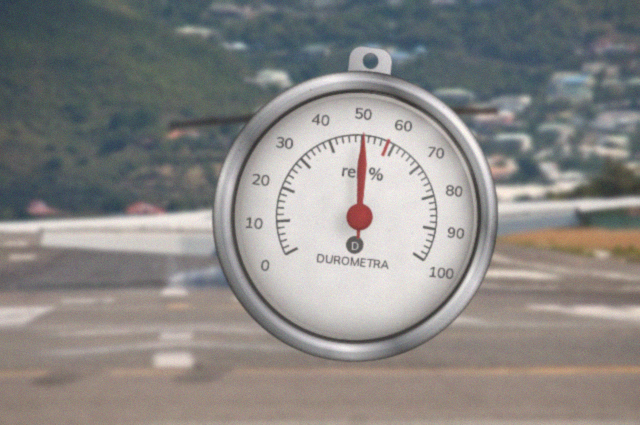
value=50 unit=%
